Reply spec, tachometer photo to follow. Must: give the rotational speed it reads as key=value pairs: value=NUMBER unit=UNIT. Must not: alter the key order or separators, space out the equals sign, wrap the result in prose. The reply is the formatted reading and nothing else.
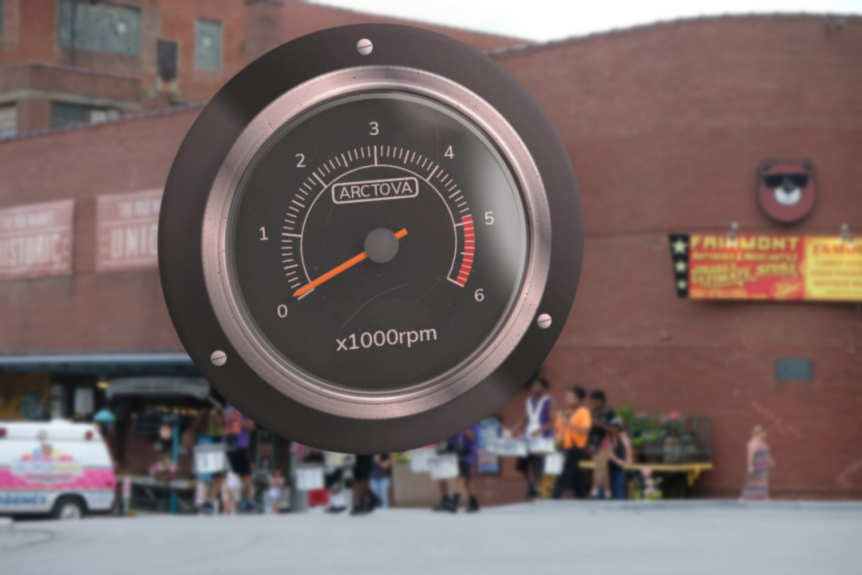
value=100 unit=rpm
